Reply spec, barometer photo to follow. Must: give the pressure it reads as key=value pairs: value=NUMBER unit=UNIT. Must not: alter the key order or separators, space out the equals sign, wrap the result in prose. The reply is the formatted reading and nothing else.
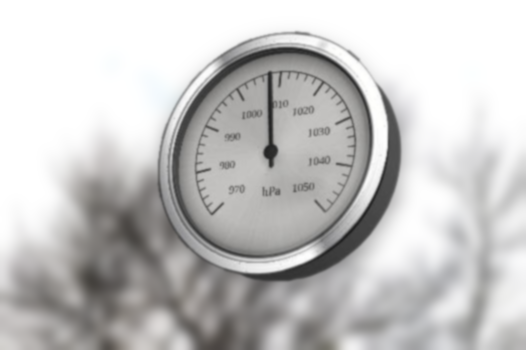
value=1008 unit=hPa
